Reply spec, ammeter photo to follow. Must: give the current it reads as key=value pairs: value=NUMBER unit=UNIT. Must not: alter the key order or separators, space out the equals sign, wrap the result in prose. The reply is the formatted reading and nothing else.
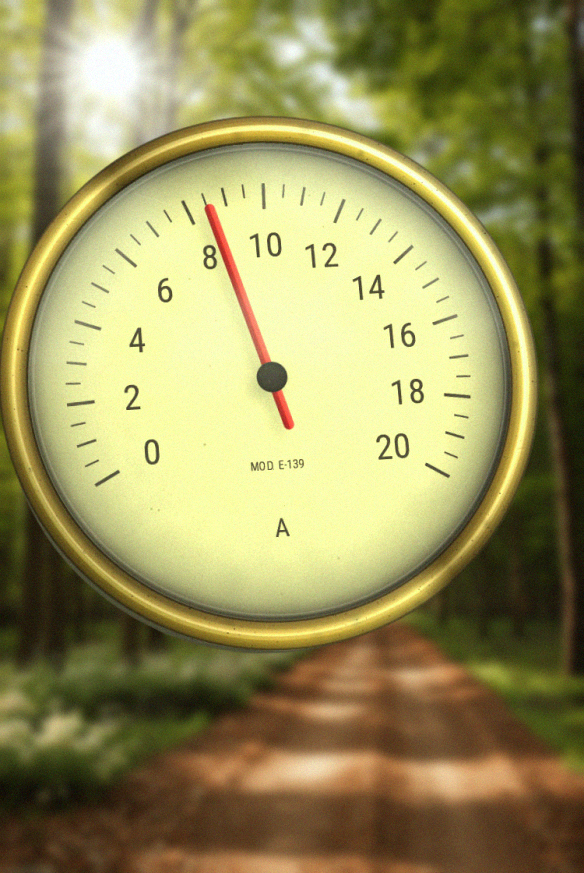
value=8.5 unit=A
